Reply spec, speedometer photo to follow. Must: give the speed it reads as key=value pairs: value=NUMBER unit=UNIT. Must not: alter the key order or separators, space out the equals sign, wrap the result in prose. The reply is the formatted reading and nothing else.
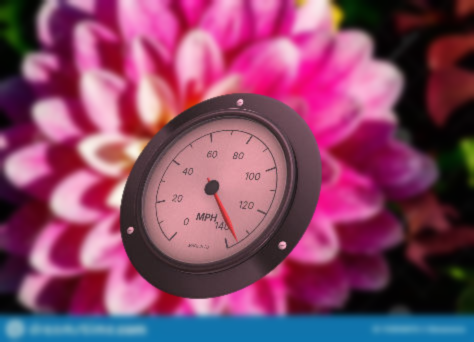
value=135 unit=mph
